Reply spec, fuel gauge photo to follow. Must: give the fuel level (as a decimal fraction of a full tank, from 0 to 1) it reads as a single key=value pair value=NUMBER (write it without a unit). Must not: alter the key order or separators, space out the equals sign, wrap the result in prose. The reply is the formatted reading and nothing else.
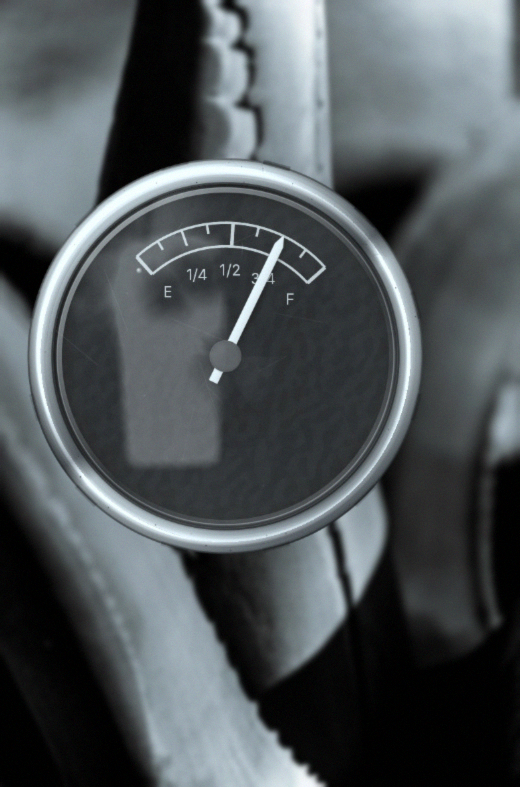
value=0.75
